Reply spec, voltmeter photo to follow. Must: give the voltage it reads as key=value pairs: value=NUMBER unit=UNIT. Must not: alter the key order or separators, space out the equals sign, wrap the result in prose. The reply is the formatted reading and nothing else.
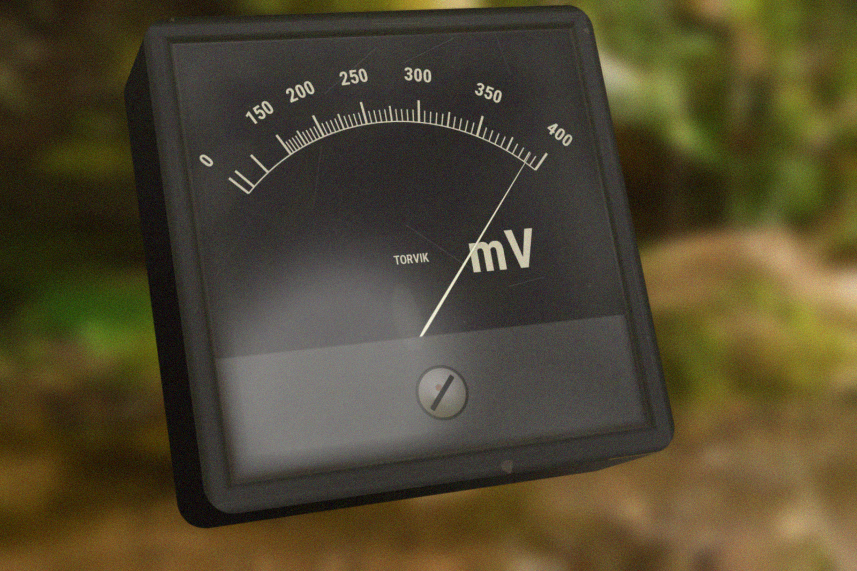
value=390 unit=mV
